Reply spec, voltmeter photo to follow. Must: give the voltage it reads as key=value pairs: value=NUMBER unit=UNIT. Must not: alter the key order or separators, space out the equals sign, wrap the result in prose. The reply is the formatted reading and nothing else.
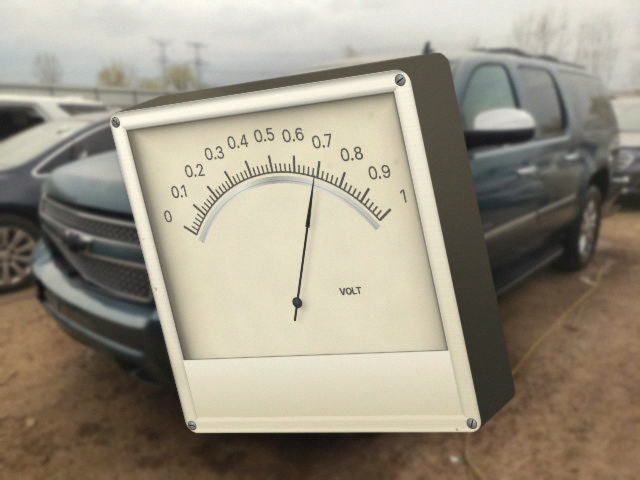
value=0.7 unit=V
